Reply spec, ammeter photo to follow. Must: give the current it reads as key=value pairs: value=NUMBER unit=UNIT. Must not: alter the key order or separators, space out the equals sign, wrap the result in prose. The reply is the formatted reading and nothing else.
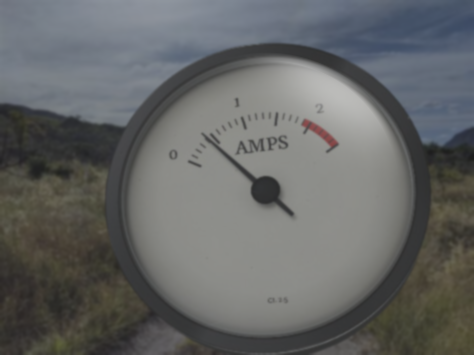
value=0.4 unit=A
